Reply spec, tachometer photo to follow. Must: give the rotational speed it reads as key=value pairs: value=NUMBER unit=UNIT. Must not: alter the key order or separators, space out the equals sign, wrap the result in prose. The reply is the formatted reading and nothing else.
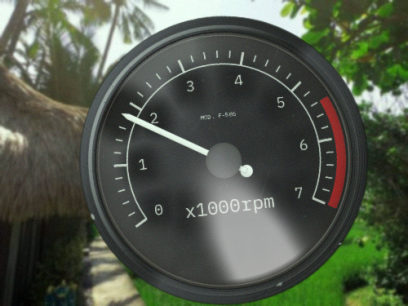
value=1800 unit=rpm
